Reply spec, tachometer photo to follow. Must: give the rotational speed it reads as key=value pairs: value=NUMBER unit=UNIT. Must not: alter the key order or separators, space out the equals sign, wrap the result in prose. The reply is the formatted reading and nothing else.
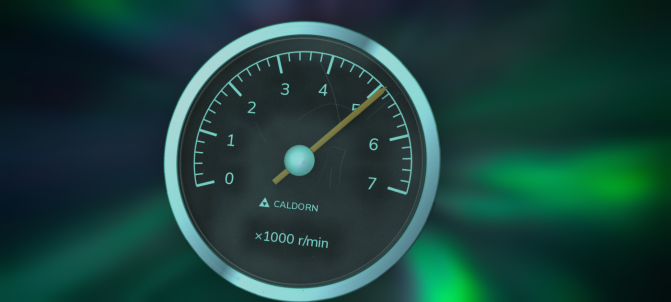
value=5100 unit=rpm
